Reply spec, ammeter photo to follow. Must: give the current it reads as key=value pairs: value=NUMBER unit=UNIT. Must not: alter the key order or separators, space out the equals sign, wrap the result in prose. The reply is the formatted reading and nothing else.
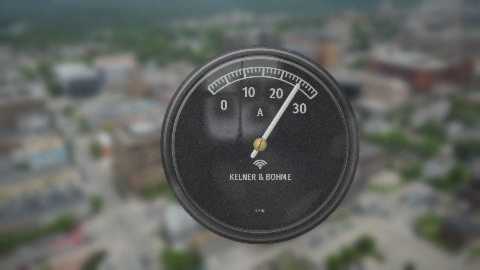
value=25 unit=A
